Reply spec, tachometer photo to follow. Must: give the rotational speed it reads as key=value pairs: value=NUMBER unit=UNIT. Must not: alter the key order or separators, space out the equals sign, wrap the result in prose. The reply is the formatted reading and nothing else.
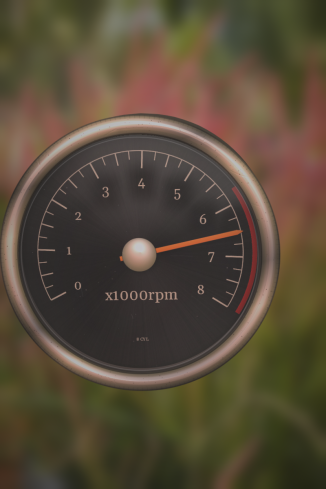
value=6500 unit=rpm
